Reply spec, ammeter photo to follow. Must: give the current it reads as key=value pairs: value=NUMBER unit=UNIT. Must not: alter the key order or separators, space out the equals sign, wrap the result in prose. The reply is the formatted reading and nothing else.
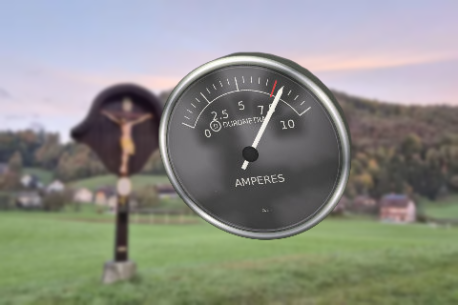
value=8 unit=A
